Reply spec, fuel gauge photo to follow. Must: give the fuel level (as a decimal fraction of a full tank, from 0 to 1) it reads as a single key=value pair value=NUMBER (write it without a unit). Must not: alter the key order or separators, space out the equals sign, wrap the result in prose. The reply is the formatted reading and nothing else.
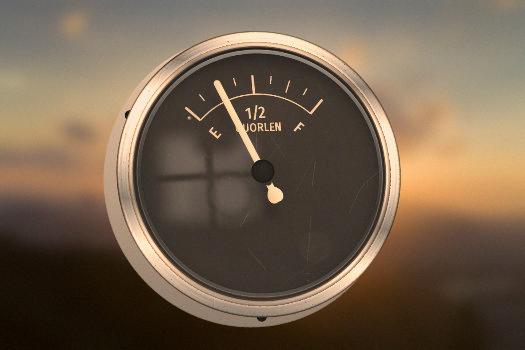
value=0.25
